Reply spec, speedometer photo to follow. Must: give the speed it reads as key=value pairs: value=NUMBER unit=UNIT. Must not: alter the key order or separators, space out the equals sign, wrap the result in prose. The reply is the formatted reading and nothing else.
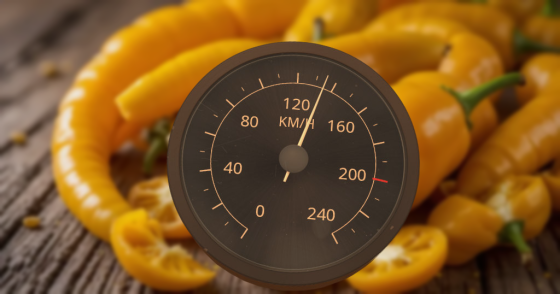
value=135 unit=km/h
